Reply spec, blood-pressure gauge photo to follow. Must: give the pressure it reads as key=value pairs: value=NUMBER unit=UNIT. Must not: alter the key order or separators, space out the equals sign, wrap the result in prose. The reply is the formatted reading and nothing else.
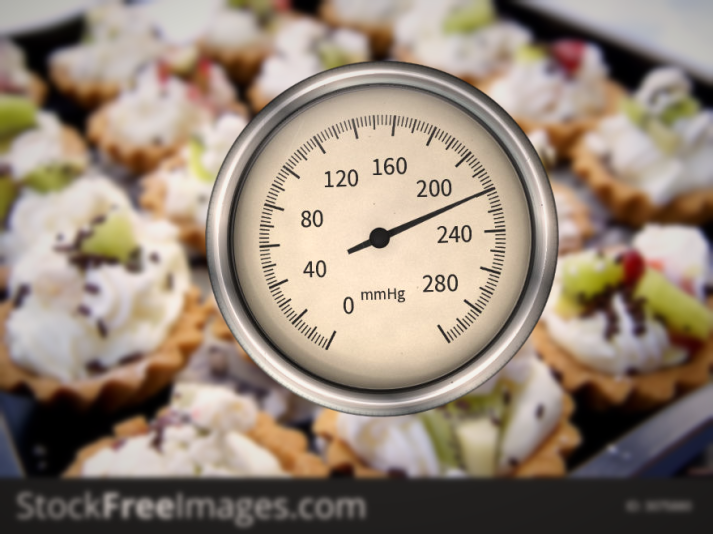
value=220 unit=mmHg
